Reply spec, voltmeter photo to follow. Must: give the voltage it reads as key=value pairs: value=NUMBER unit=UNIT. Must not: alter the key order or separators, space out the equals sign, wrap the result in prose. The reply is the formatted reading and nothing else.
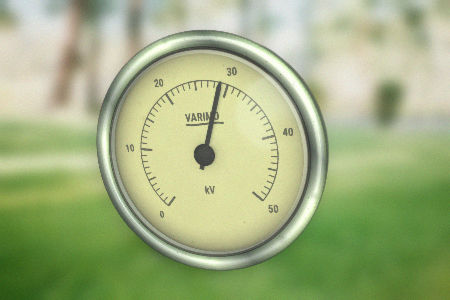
value=29 unit=kV
